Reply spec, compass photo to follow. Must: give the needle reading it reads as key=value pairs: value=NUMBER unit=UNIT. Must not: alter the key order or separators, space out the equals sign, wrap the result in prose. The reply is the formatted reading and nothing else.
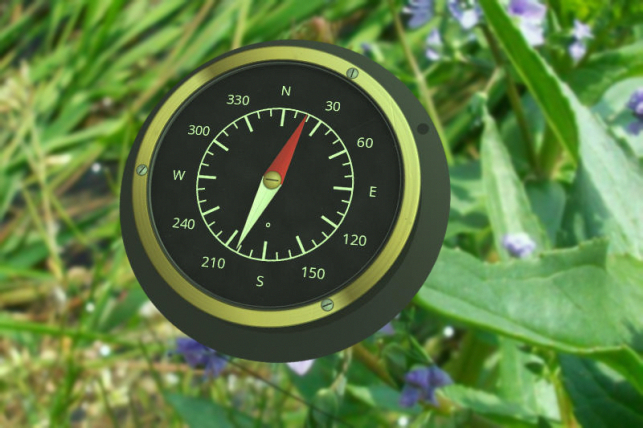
value=20 unit=°
